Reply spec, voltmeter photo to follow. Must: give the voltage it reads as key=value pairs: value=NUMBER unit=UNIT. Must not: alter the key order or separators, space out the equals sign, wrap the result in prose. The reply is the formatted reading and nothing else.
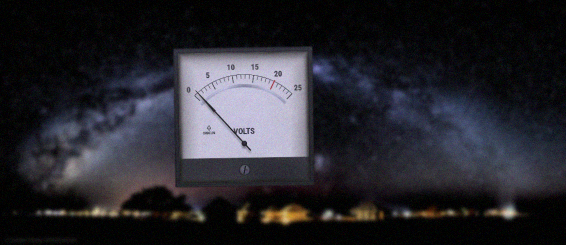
value=1 unit=V
